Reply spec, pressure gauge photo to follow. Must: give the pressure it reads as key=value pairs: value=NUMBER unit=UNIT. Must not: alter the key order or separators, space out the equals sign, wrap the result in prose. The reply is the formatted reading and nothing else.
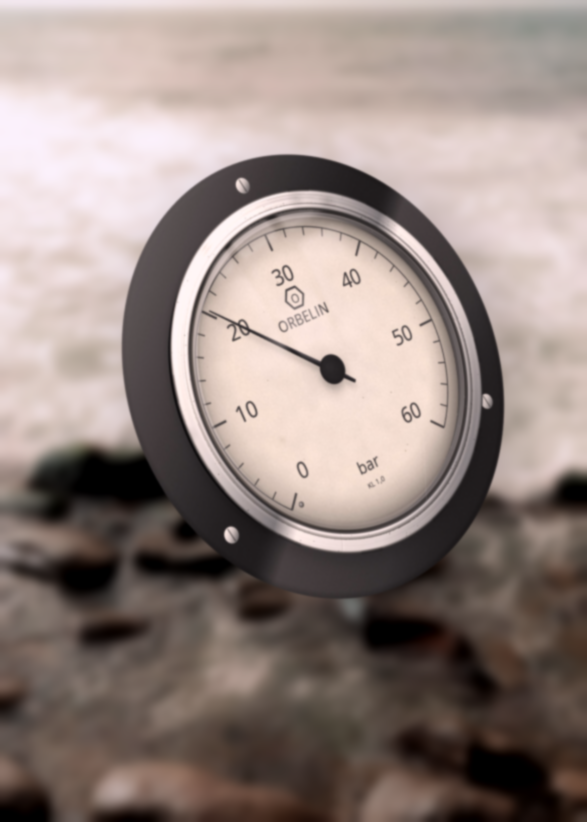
value=20 unit=bar
